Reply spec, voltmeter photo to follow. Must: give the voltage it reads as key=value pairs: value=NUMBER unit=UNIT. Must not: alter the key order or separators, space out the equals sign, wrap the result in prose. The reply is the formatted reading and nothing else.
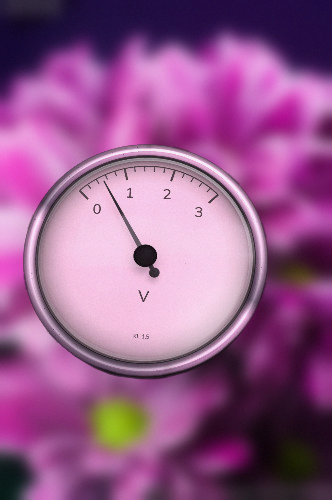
value=0.5 unit=V
